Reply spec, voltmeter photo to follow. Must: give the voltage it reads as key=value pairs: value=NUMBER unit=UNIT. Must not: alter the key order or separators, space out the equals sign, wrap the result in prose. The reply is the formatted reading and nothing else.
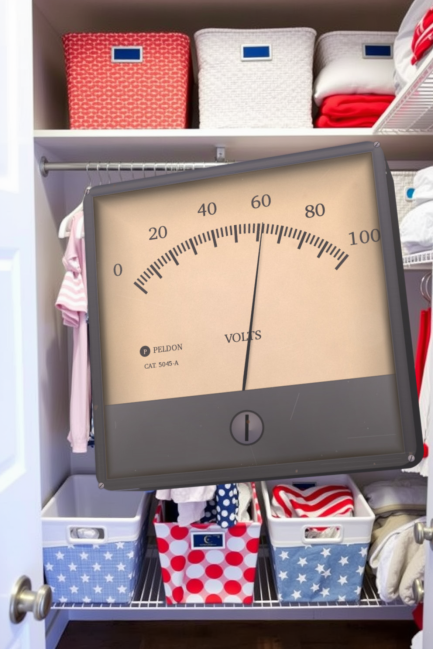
value=62 unit=V
